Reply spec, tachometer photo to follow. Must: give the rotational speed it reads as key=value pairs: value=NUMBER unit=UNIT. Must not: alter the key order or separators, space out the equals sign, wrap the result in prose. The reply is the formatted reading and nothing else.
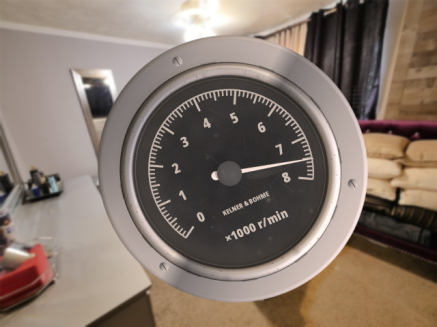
value=7500 unit=rpm
